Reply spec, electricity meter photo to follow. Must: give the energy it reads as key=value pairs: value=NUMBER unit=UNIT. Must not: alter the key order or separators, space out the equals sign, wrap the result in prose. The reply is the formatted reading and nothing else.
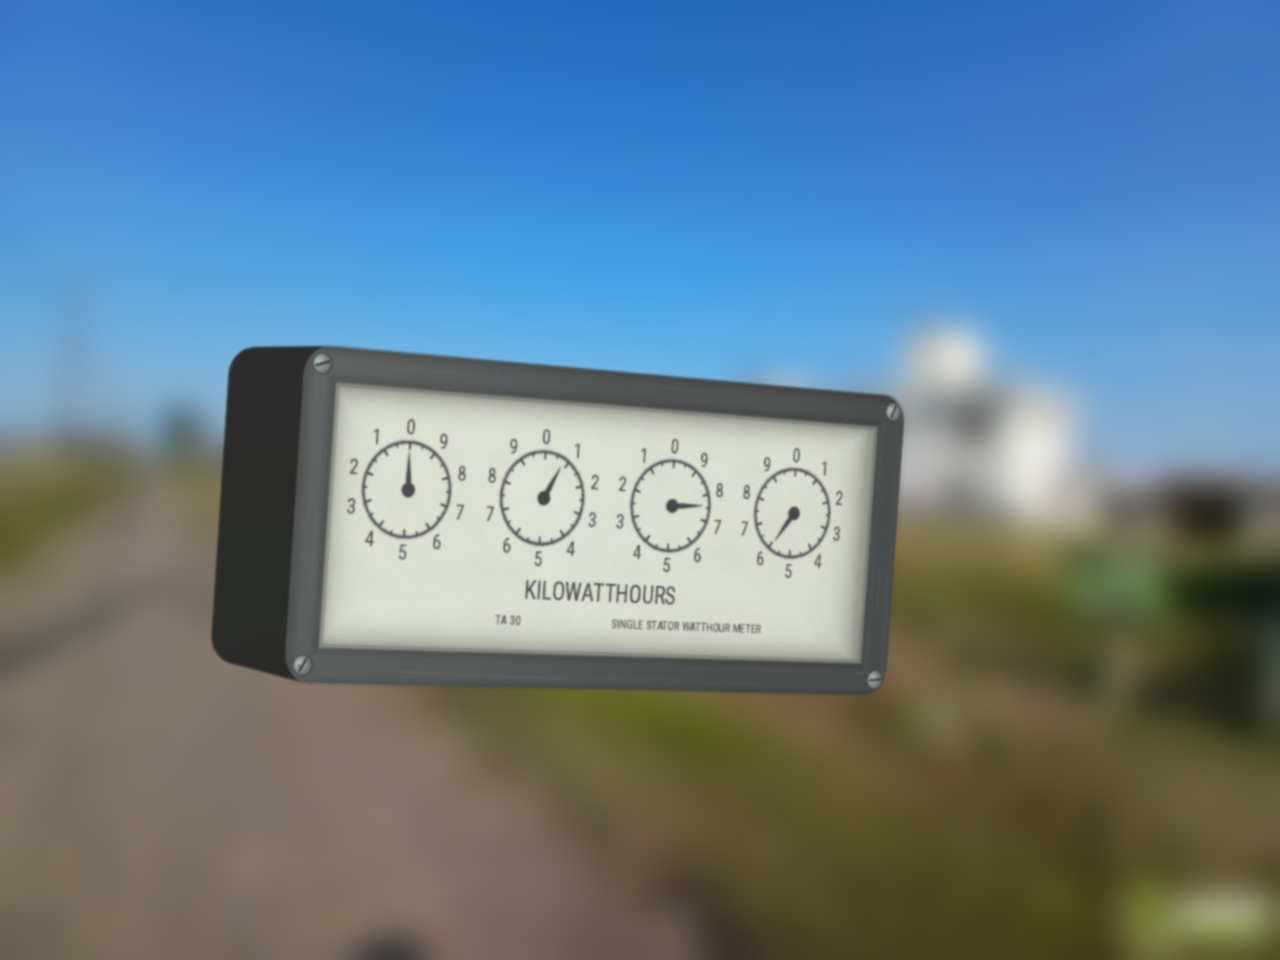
value=76 unit=kWh
